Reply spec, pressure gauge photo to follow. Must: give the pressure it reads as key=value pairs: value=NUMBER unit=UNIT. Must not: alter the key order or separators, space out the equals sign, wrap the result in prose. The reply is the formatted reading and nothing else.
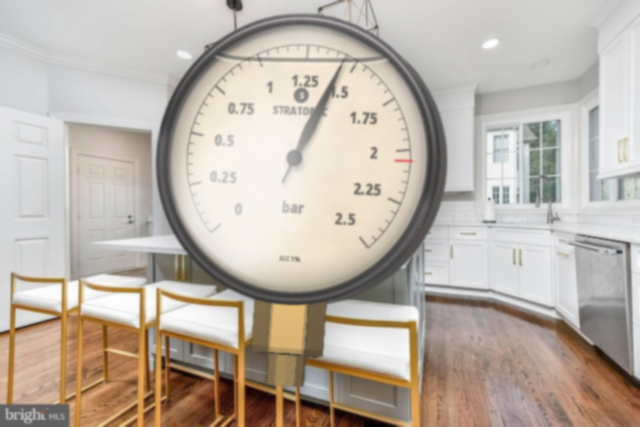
value=1.45 unit=bar
